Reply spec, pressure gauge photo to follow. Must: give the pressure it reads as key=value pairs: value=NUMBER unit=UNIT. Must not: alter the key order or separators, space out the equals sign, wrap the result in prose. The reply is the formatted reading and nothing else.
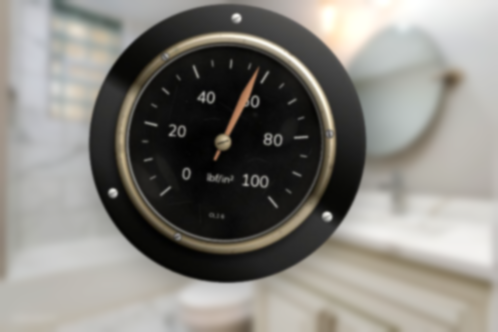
value=57.5 unit=psi
